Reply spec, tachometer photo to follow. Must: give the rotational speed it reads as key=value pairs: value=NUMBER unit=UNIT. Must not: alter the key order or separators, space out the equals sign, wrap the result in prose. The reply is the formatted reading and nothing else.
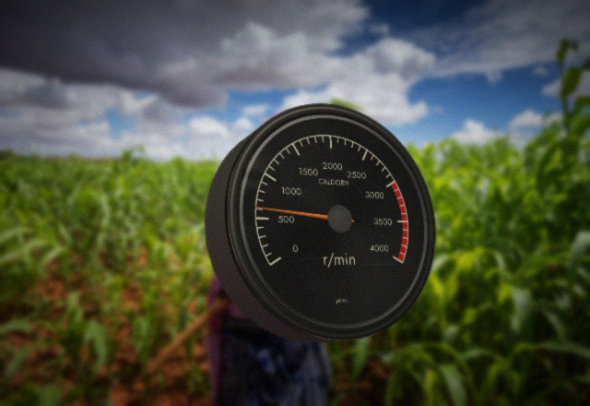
value=600 unit=rpm
